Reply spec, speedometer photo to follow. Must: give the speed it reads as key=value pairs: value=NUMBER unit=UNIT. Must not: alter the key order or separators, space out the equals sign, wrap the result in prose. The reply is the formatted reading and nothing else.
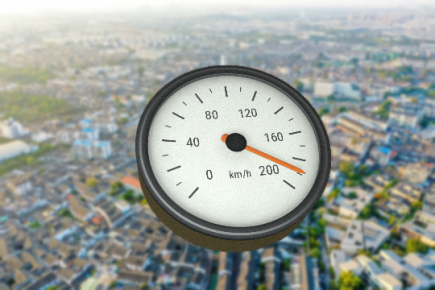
value=190 unit=km/h
